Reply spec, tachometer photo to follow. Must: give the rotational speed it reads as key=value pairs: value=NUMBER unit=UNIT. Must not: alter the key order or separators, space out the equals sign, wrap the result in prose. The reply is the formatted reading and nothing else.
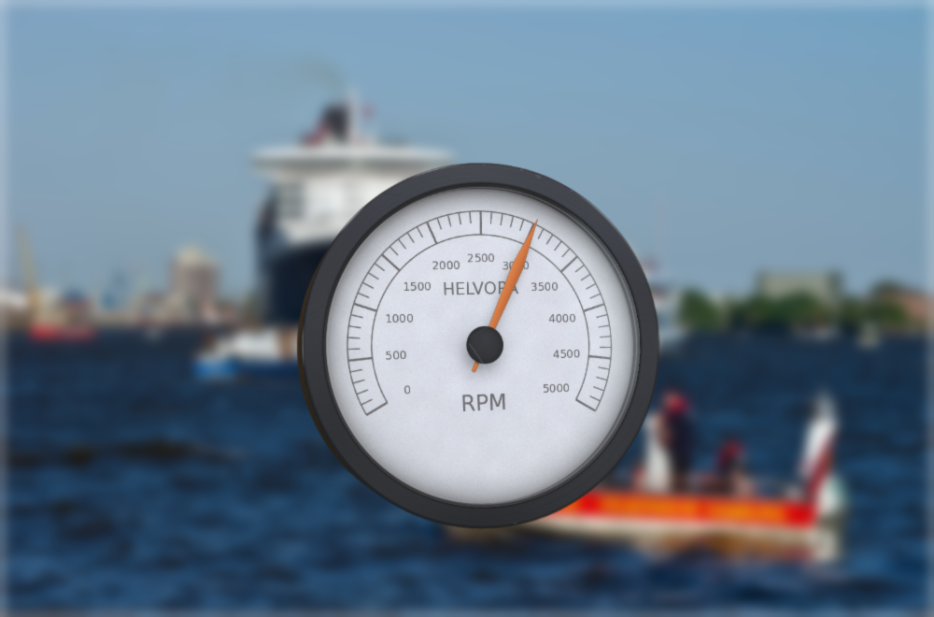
value=3000 unit=rpm
